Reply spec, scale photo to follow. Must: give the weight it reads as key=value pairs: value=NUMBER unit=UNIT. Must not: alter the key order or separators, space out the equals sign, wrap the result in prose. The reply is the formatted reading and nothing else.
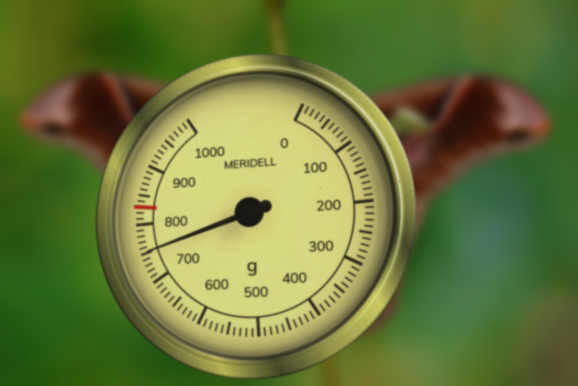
value=750 unit=g
